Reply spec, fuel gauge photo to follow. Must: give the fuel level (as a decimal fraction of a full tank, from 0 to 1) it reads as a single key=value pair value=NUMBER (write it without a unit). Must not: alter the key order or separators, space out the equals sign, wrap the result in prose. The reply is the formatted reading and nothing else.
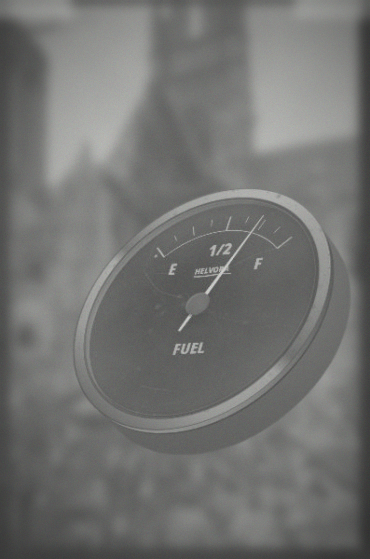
value=0.75
